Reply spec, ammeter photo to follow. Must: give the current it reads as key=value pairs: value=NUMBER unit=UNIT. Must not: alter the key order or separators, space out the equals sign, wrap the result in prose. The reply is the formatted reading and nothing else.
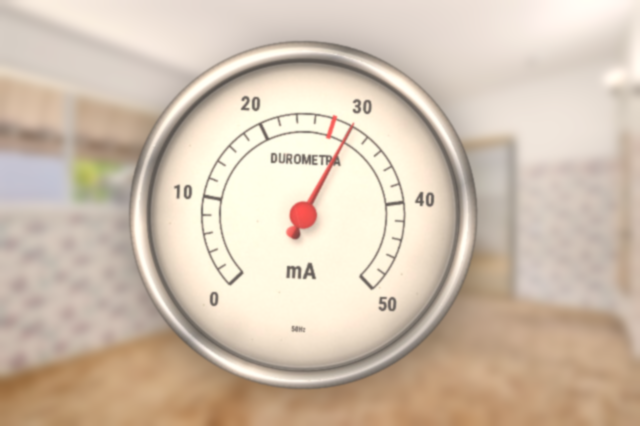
value=30 unit=mA
